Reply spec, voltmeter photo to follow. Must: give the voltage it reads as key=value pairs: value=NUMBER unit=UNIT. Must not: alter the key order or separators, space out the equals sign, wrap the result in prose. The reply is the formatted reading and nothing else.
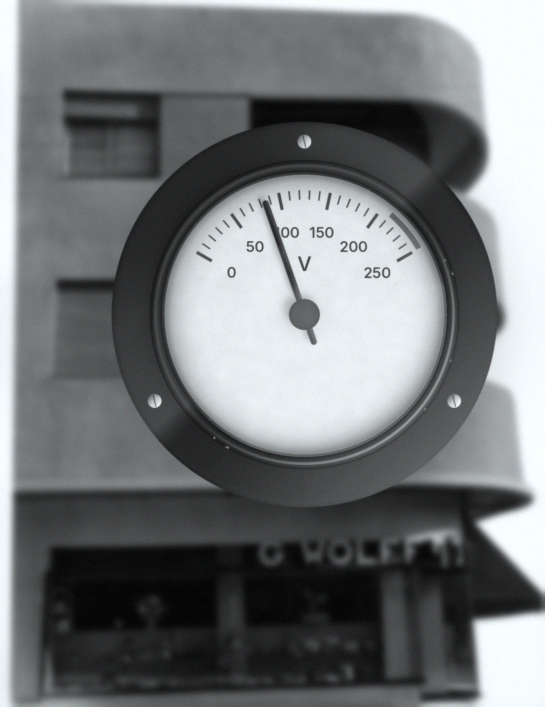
value=85 unit=V
